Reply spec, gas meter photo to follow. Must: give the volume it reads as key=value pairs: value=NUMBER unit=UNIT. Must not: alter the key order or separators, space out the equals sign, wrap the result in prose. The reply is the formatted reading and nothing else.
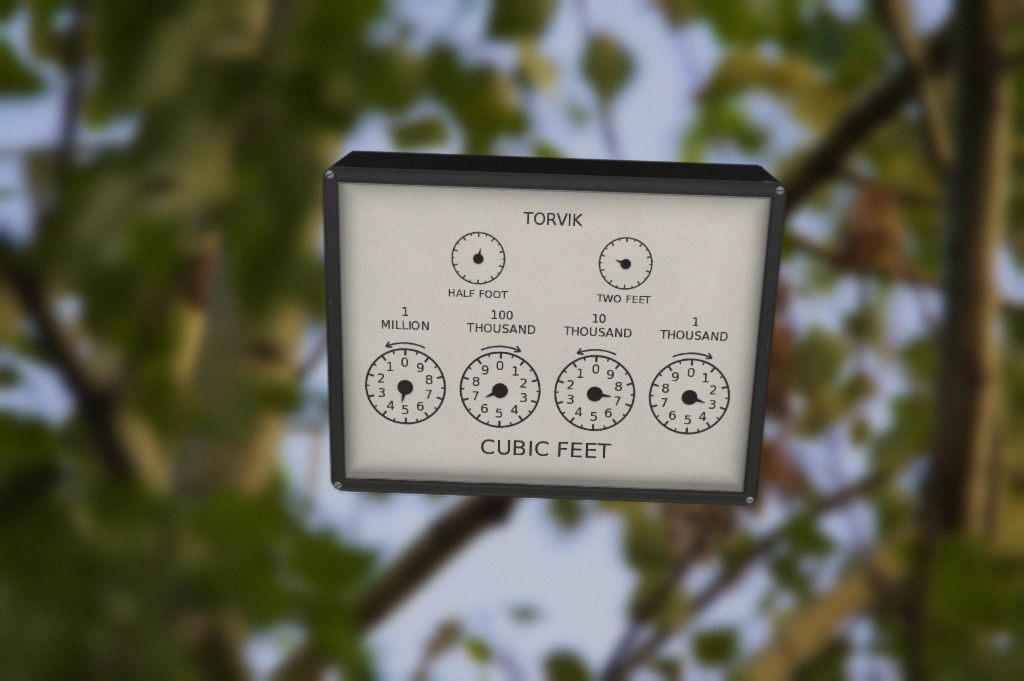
value=467300 unit=ft³
